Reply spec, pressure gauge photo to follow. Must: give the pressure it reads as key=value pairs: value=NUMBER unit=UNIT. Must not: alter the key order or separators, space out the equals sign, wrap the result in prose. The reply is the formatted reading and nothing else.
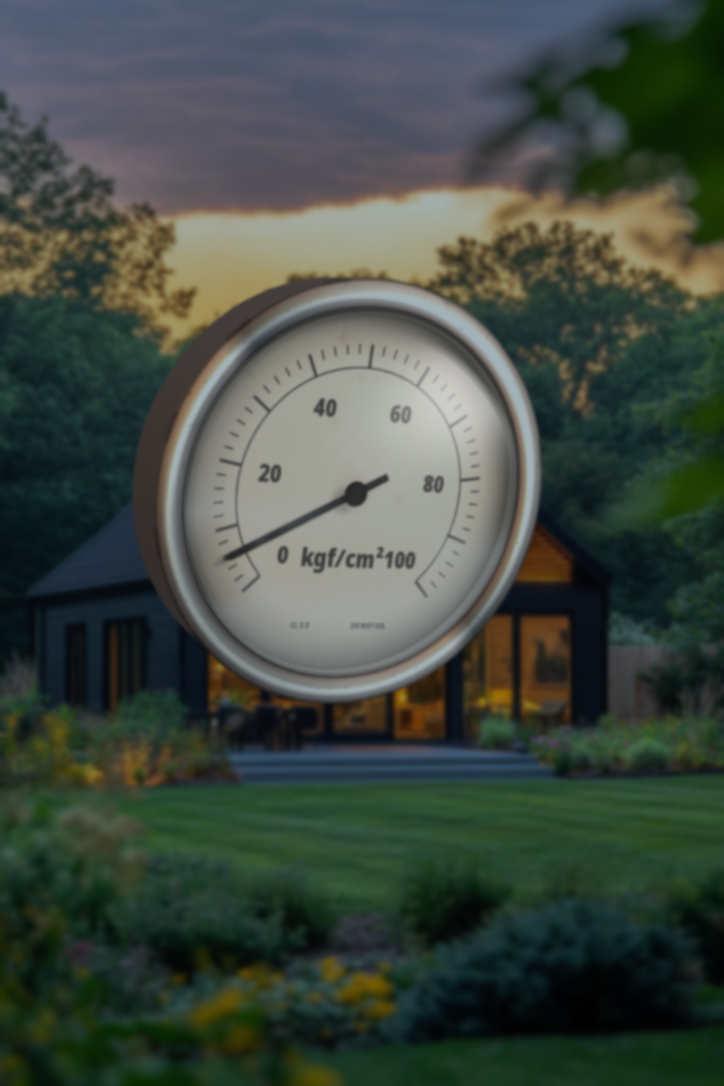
value=6 unit=kg/cm²
